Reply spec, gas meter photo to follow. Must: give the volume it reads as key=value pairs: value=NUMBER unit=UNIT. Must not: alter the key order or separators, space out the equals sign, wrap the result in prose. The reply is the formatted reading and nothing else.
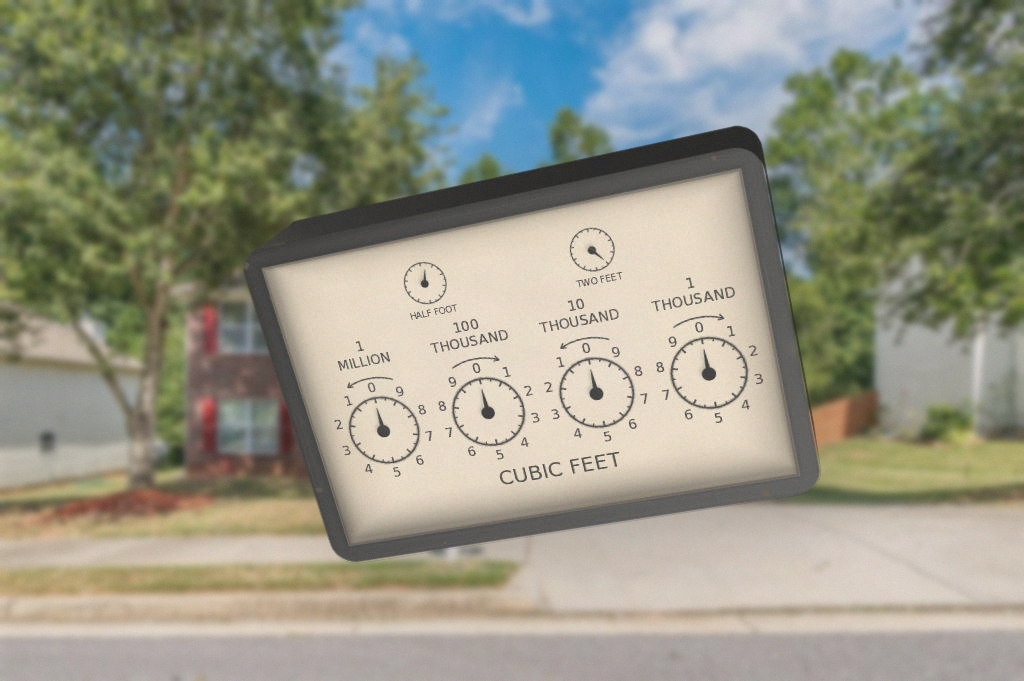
value=0 unit=ft³
